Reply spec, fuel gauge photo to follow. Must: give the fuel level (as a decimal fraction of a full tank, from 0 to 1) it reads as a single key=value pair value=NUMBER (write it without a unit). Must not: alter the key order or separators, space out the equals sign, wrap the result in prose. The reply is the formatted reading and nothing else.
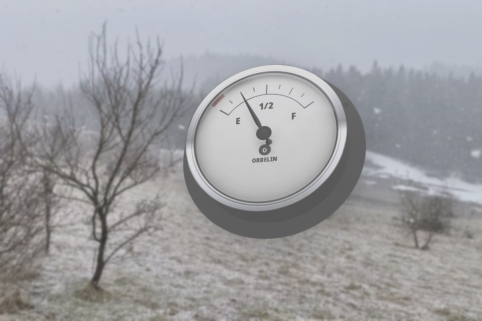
value=0.25
